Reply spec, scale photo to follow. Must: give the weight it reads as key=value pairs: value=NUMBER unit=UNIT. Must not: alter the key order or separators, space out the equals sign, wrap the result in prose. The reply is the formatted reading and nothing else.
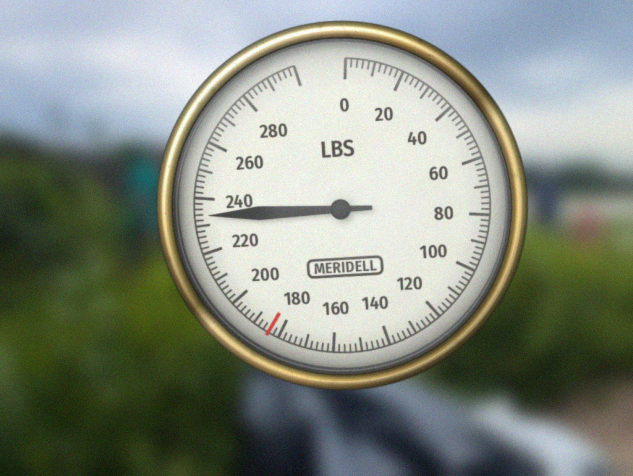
value=234 unit=lb
